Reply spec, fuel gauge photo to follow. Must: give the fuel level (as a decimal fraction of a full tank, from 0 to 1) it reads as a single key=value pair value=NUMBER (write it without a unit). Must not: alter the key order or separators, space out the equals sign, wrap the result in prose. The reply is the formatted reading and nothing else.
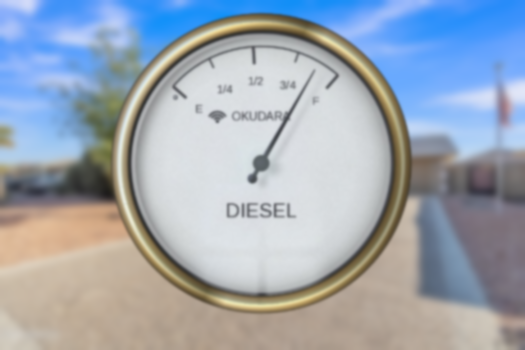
value=0.875
